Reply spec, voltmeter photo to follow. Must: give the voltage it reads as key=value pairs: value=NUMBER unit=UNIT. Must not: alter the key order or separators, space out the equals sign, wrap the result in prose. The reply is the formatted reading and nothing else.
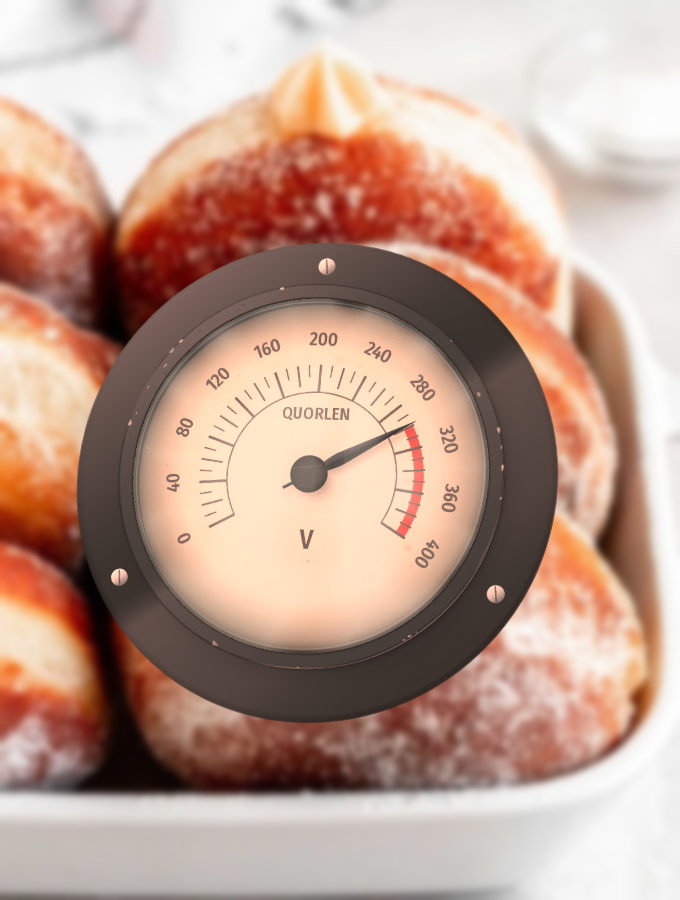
value=300 unit=V
